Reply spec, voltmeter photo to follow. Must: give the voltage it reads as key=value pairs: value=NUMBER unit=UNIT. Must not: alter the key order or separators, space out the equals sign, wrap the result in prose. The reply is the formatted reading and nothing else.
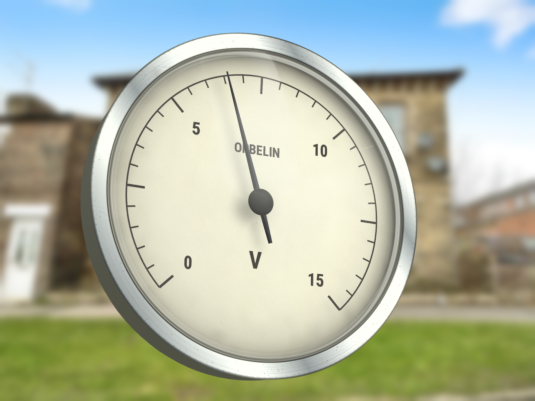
value=6.5 unit=V
